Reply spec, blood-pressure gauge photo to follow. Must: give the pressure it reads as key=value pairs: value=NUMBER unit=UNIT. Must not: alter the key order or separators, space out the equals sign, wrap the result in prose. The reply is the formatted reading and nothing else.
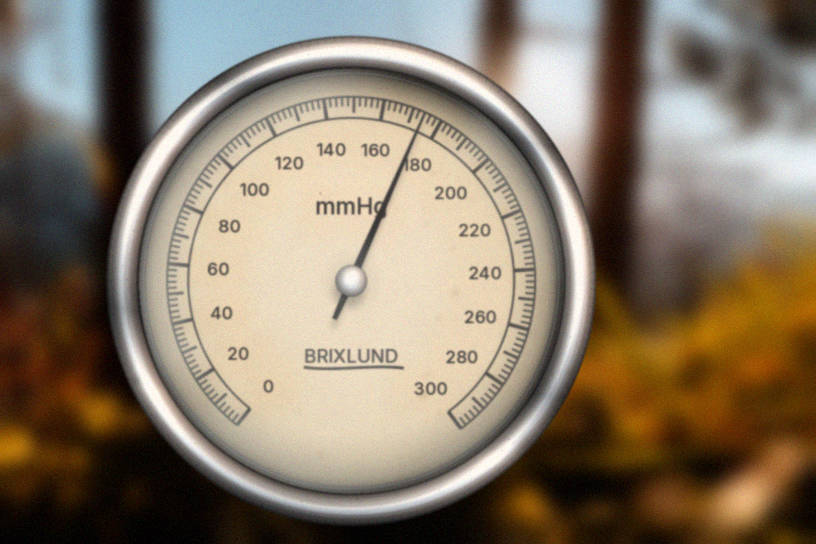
value=174 unit=mmHg
